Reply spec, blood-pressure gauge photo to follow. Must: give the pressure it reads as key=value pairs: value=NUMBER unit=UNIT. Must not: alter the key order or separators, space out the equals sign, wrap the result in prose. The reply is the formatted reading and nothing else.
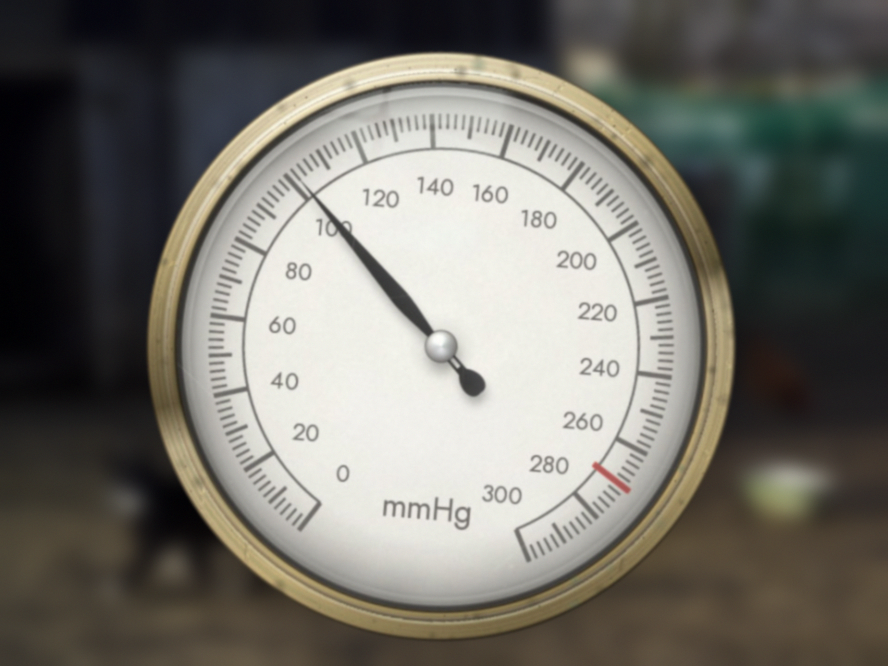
value=102 unit=mmHg
